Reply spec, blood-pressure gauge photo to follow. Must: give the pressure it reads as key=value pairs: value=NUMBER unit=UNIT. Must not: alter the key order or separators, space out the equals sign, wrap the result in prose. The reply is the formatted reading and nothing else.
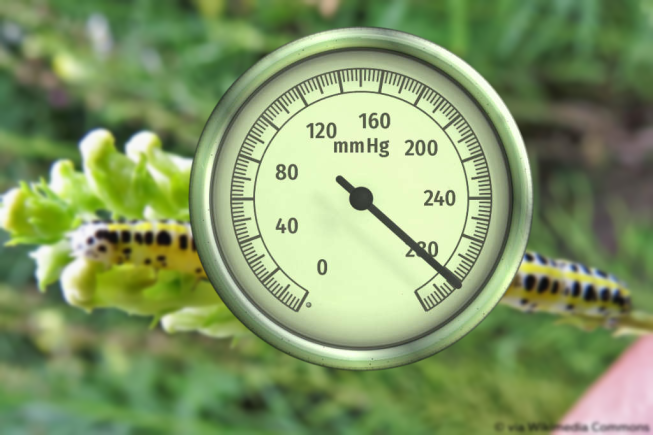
value=282 unit=mmHg
